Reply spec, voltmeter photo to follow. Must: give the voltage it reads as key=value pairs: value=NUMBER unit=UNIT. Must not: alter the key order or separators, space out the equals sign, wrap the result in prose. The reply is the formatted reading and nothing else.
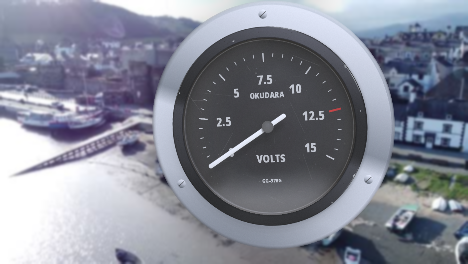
value=0 unit=V
